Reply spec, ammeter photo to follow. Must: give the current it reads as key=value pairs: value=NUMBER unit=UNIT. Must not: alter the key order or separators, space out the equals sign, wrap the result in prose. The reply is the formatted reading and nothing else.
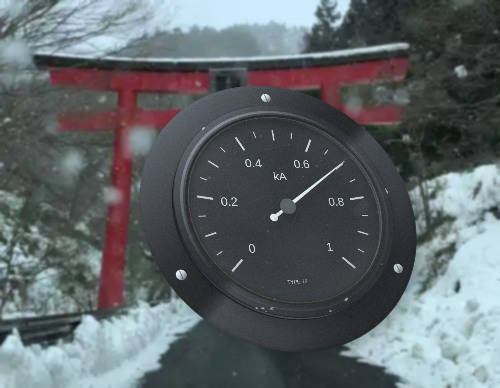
value=0.7 unit=kA
